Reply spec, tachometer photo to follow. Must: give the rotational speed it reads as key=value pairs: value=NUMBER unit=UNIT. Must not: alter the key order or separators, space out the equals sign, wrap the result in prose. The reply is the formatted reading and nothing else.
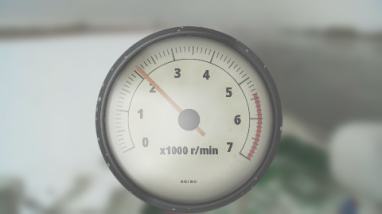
value=2100 unit=rpm
